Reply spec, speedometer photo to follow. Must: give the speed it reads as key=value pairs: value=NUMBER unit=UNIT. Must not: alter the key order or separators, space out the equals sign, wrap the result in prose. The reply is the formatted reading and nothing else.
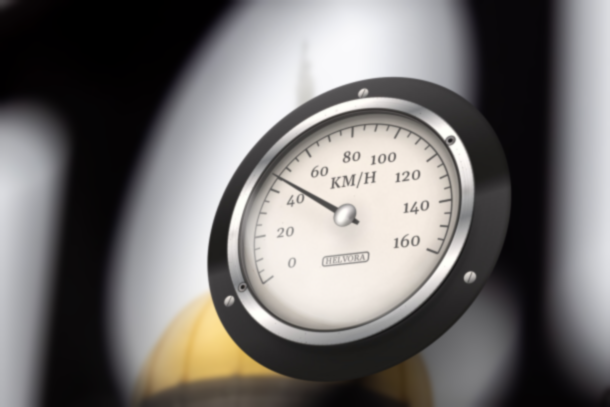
value=45 unit=km/h
